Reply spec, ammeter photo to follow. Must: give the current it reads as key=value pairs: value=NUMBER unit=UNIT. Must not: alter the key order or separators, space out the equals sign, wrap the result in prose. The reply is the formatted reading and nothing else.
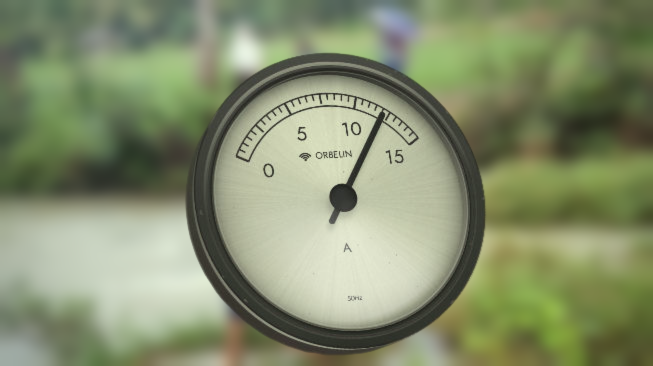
value=12 unit=A
